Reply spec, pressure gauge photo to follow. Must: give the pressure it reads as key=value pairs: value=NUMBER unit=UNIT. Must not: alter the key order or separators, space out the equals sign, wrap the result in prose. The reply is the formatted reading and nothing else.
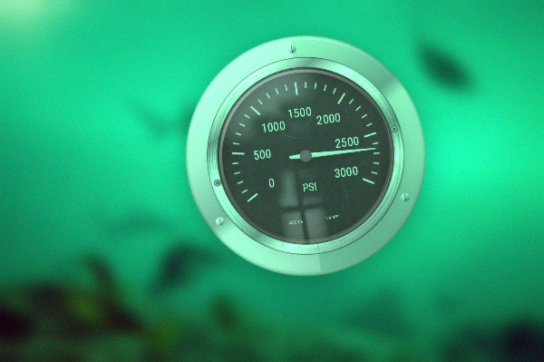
value=2650 unit=psi
